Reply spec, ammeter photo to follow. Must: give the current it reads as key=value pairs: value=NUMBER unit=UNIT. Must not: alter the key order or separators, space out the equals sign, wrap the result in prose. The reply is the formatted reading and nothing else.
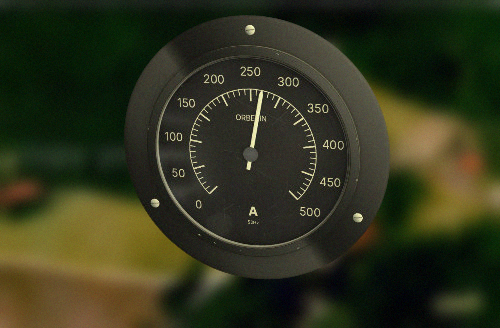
value=270 unit=A
